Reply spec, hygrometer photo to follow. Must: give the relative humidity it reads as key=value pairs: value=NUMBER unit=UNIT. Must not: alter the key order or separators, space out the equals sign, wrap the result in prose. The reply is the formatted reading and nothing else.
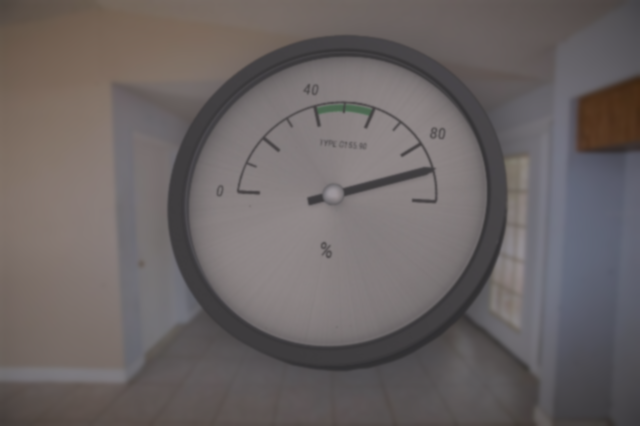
value=90 unit=%
